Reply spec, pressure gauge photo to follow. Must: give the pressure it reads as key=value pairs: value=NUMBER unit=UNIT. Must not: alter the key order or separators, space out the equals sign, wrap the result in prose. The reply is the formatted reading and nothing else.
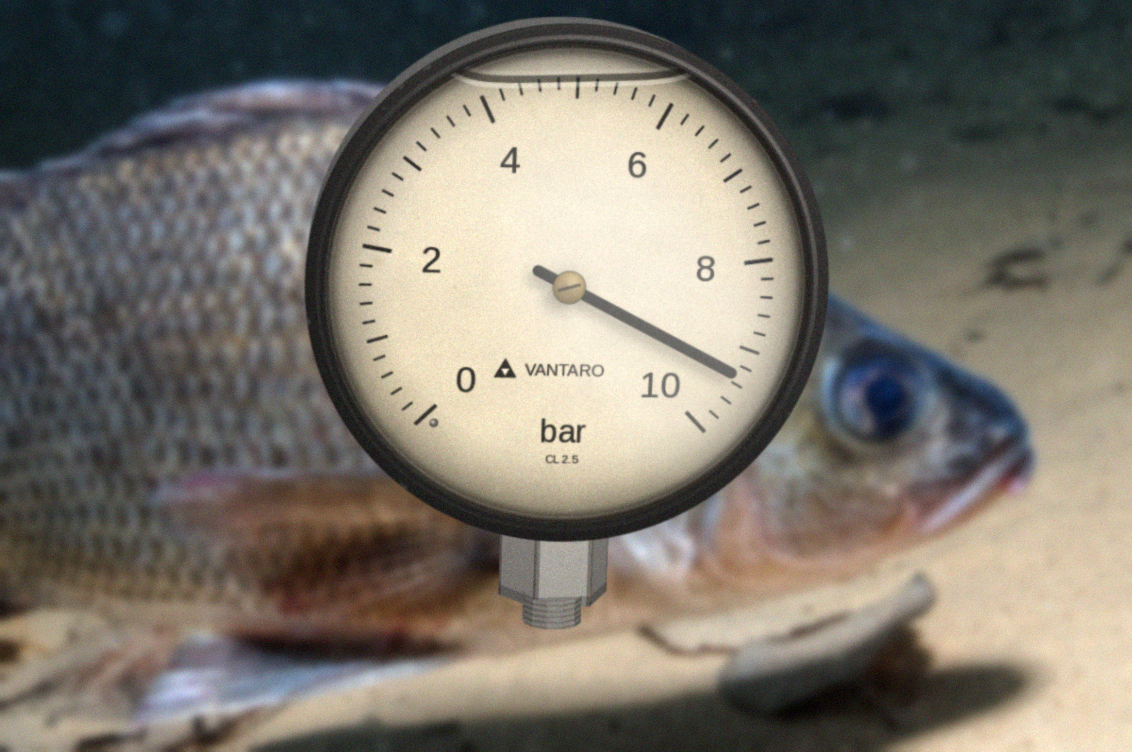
value=9.3 unit=bar
